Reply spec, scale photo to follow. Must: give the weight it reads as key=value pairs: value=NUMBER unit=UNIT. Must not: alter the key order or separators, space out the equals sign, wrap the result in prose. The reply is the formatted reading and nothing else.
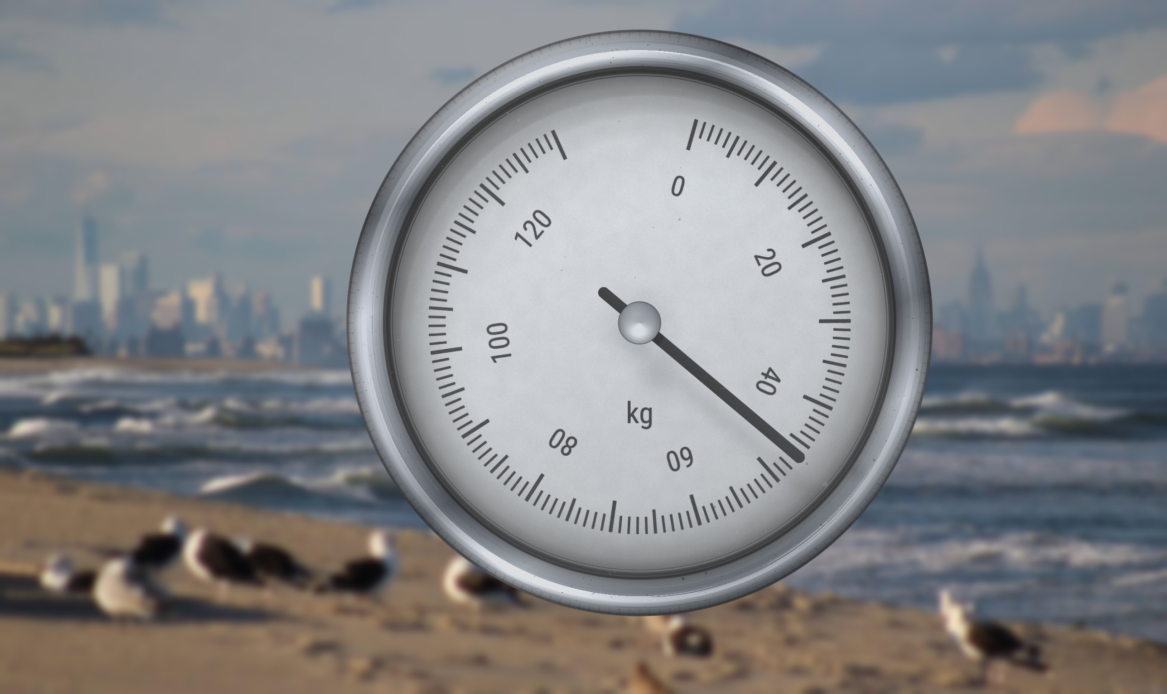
value=46.5 unit=kg
